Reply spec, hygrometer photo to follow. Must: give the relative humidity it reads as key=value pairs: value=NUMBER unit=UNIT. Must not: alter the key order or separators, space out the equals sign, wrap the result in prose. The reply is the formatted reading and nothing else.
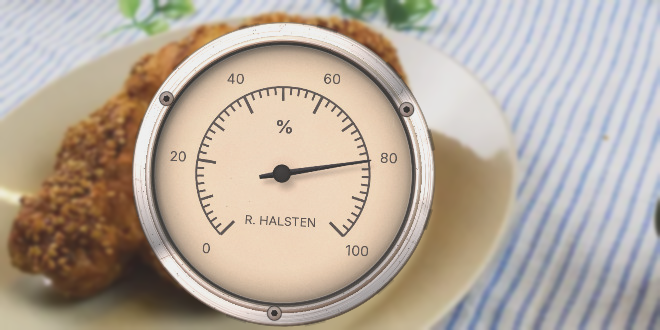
value=80 unit=%
